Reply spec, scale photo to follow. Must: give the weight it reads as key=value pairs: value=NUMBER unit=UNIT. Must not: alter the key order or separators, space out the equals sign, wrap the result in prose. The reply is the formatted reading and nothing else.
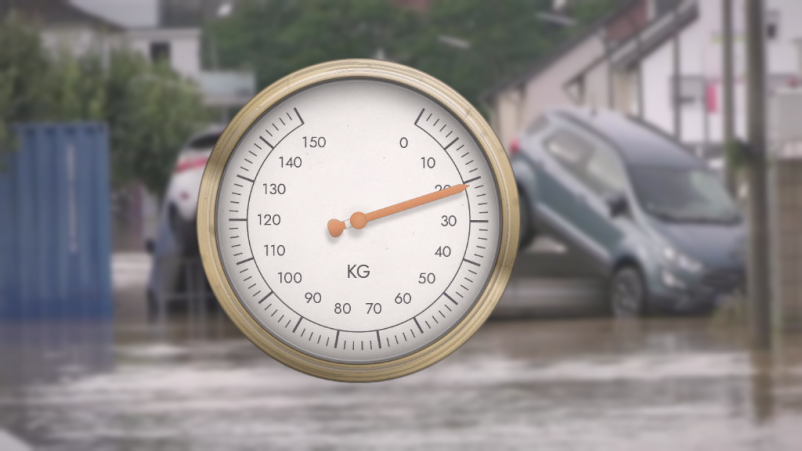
value=21 unit=kg
